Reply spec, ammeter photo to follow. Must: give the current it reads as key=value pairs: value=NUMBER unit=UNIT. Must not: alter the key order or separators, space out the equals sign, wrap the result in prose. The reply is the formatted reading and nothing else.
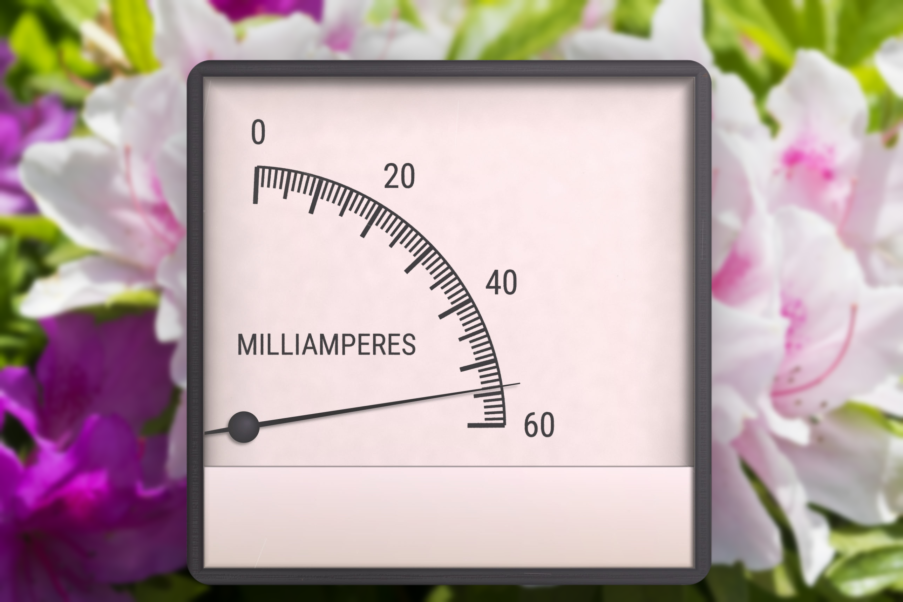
value=54 unit=mA
